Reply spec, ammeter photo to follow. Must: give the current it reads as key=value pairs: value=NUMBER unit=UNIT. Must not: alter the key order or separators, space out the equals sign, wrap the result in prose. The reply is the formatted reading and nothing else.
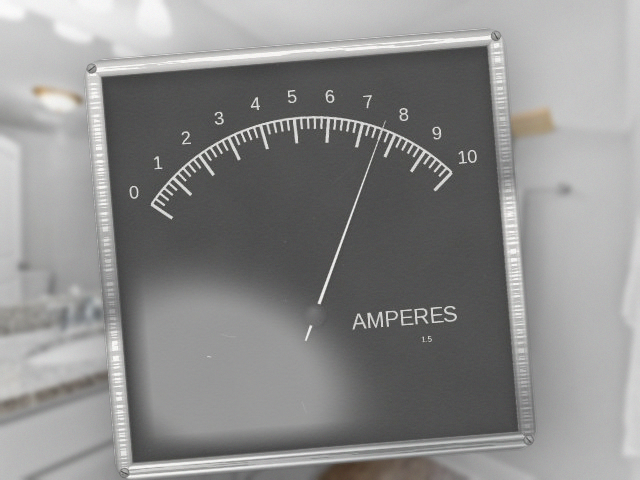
value=7.6 unit=A
